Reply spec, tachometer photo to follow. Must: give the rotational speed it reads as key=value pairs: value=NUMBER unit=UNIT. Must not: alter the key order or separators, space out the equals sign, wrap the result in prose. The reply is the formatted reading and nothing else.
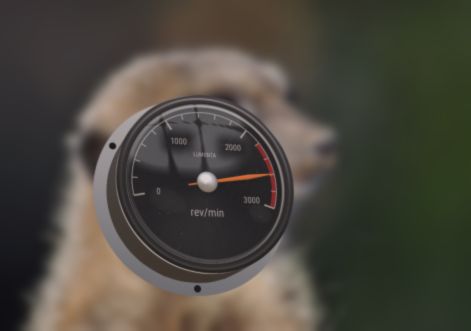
value=2600 unit=rpm
